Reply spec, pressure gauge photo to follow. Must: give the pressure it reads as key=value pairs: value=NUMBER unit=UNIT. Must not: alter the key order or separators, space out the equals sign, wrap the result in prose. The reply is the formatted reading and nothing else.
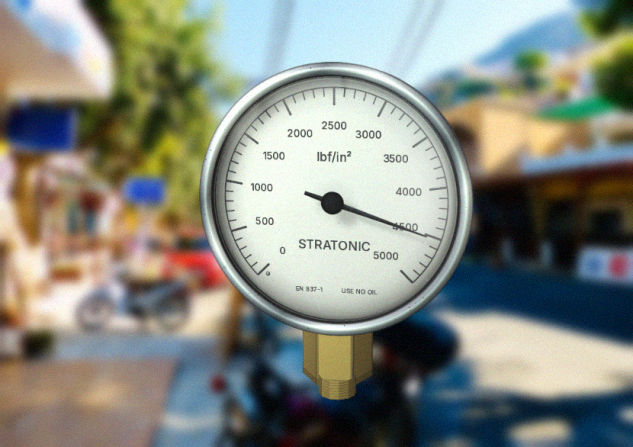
value=4500 unit=psi
